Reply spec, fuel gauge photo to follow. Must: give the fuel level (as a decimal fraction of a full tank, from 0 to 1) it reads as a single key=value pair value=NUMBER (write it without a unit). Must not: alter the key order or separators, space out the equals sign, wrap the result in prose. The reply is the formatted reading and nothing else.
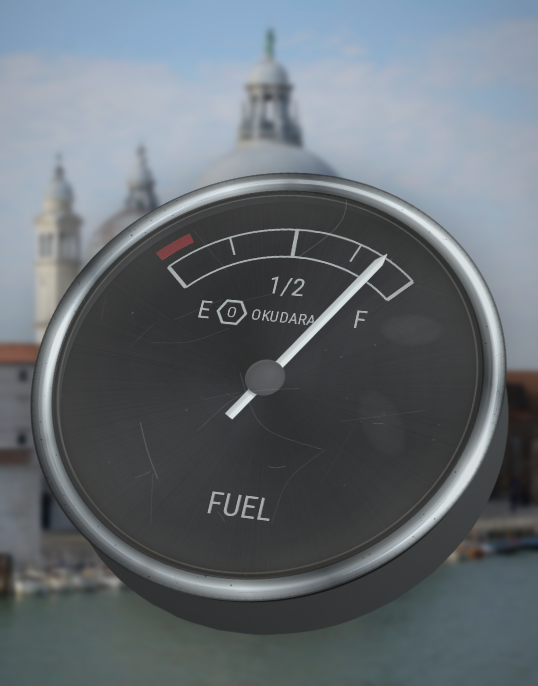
value=0.875
